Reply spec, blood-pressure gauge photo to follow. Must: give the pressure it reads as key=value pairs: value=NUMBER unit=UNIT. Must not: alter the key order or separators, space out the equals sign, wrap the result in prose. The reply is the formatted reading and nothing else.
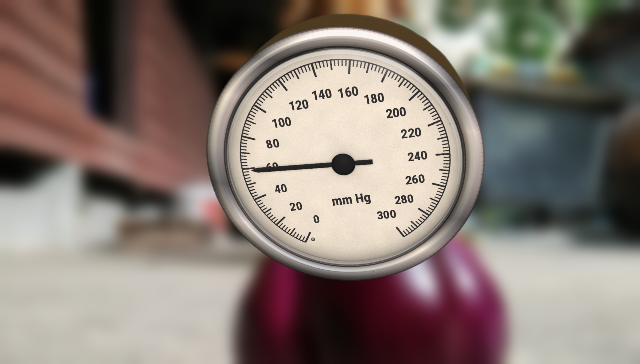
value=60 unit=mmHg
